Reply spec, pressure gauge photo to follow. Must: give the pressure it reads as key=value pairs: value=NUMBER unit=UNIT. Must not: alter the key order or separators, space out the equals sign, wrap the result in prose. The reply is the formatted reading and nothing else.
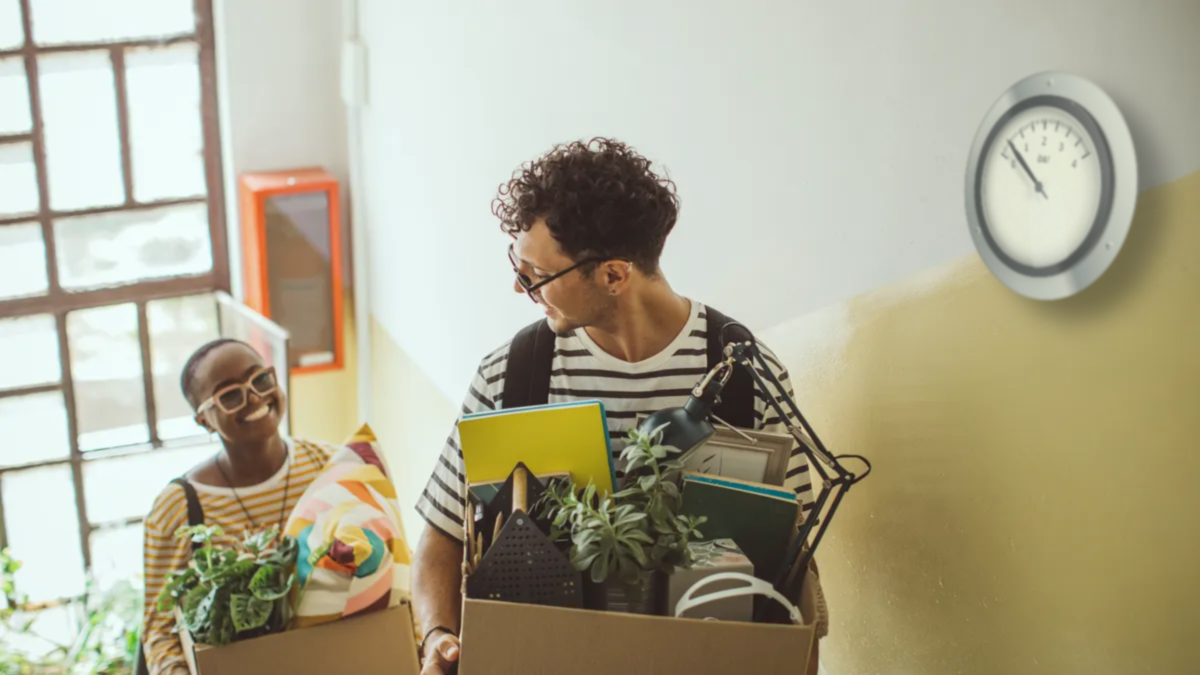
value=0.5 unit=bar
